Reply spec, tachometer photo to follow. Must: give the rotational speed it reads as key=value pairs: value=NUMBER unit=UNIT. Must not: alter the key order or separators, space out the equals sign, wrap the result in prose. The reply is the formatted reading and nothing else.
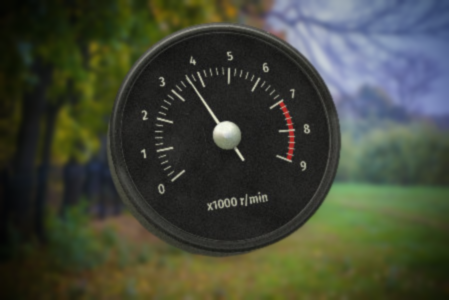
value=3600 unit=rpm
